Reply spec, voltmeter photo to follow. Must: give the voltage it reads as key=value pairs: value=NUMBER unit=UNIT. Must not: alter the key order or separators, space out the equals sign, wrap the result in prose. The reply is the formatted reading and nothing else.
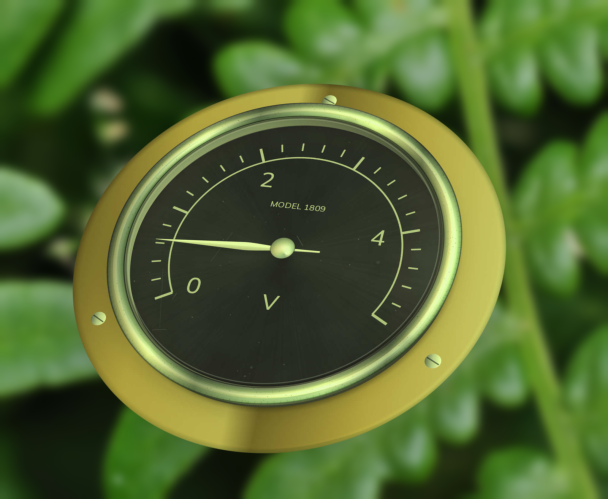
value=0.6 unit=V
